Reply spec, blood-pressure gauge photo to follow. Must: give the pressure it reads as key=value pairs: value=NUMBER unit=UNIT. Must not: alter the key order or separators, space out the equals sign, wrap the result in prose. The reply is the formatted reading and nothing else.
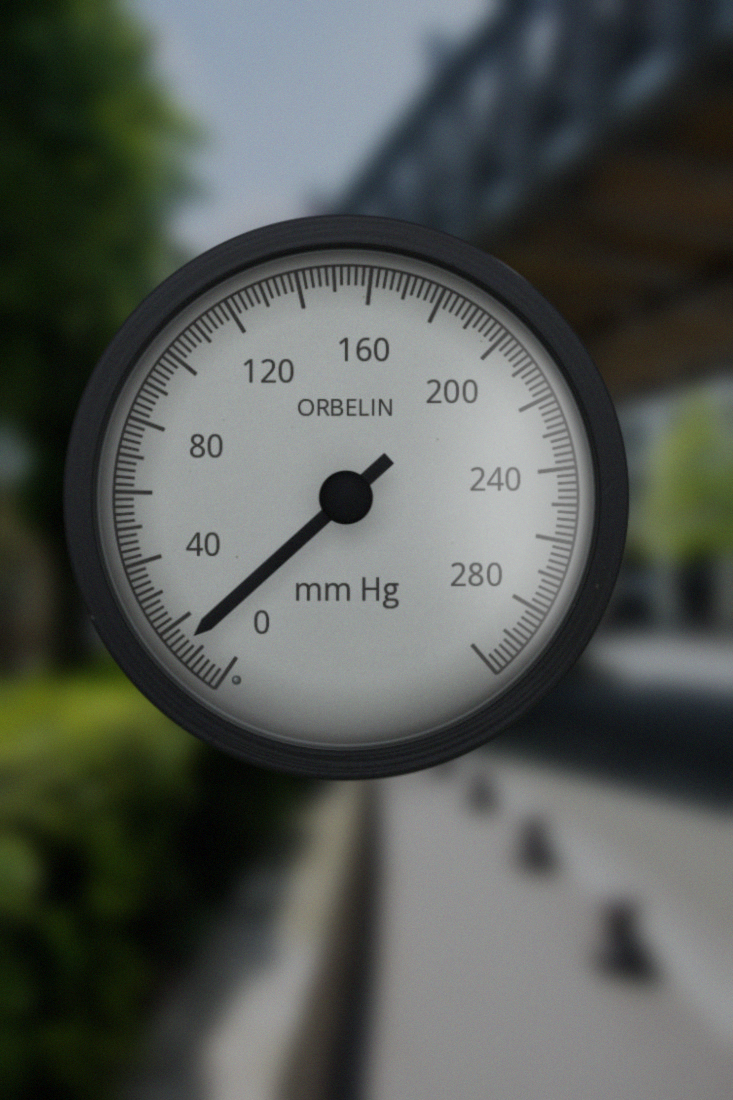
value=14 unit=mmHg
